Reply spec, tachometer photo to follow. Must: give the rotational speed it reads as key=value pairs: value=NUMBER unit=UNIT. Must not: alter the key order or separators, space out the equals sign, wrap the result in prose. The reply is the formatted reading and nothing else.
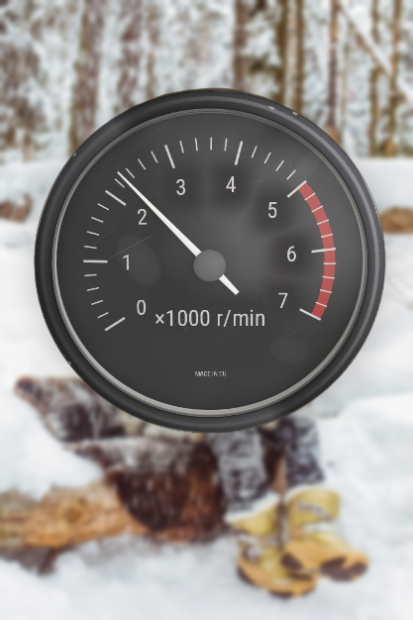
value=2300 unit=rpm
